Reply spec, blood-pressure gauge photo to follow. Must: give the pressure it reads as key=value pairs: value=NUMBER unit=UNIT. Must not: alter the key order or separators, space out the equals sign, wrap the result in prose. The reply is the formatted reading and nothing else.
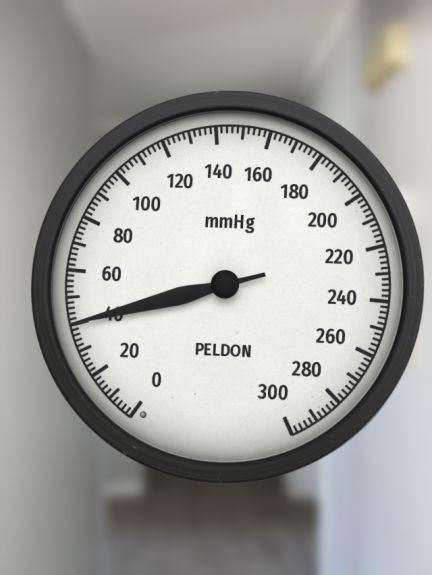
value=40 unit=mmHg
